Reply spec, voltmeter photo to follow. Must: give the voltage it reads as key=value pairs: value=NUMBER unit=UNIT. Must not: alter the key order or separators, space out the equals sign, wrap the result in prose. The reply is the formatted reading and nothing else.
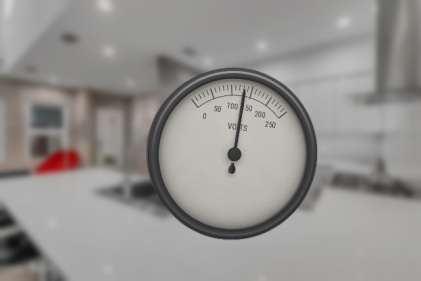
value=130 unit=V
